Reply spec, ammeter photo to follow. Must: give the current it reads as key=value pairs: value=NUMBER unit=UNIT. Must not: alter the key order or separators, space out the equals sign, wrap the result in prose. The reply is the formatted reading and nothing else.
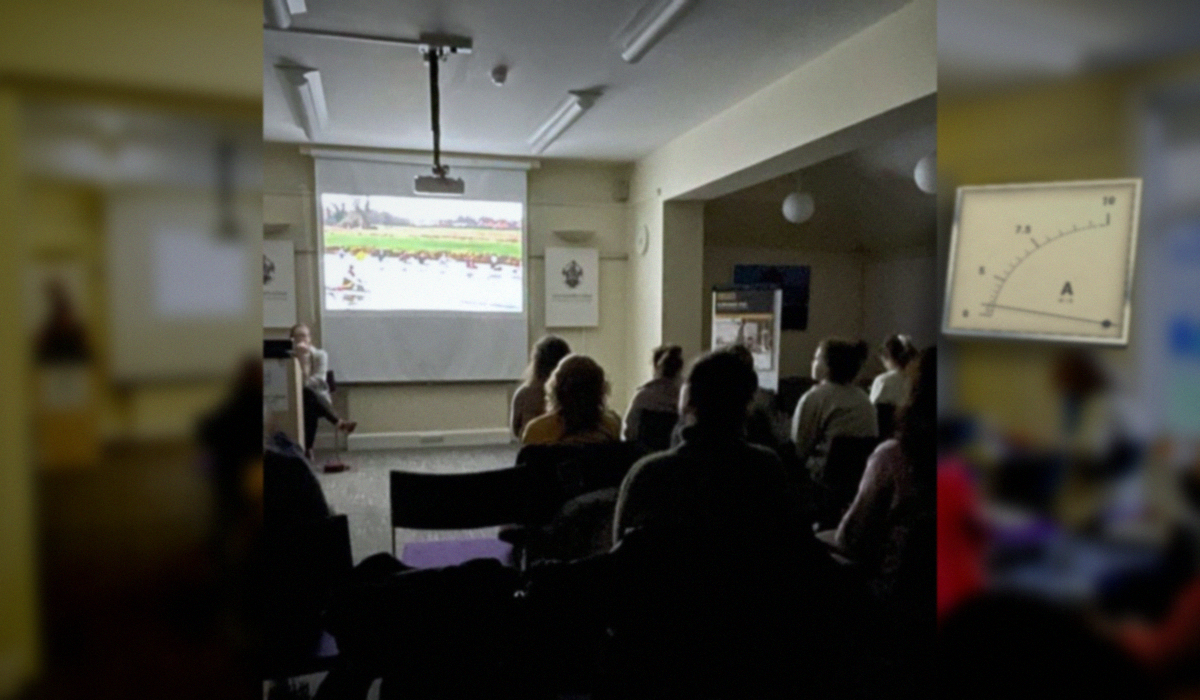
value=2.5 unit=A
